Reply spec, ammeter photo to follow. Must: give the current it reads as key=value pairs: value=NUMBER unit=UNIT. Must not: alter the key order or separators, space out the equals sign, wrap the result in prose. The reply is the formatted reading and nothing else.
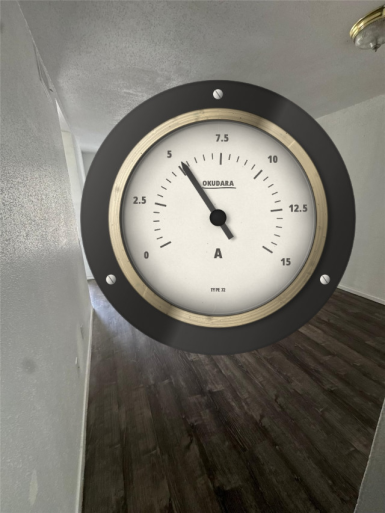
value=5.25 unit=A
